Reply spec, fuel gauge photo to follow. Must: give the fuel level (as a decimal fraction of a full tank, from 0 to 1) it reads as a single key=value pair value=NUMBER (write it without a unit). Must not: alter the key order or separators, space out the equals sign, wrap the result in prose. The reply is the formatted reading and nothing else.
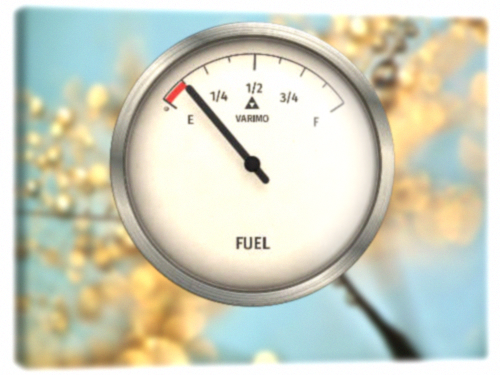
value=0.125
